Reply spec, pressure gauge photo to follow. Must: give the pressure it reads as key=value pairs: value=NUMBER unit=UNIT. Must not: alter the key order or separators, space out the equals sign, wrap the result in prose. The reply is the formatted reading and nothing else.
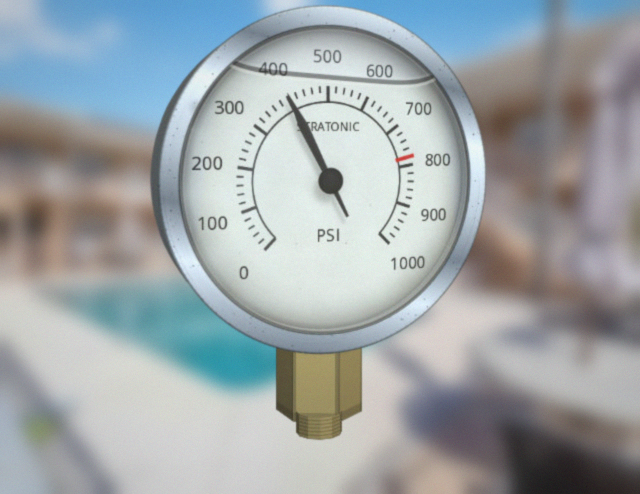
value=400 unit=psi
